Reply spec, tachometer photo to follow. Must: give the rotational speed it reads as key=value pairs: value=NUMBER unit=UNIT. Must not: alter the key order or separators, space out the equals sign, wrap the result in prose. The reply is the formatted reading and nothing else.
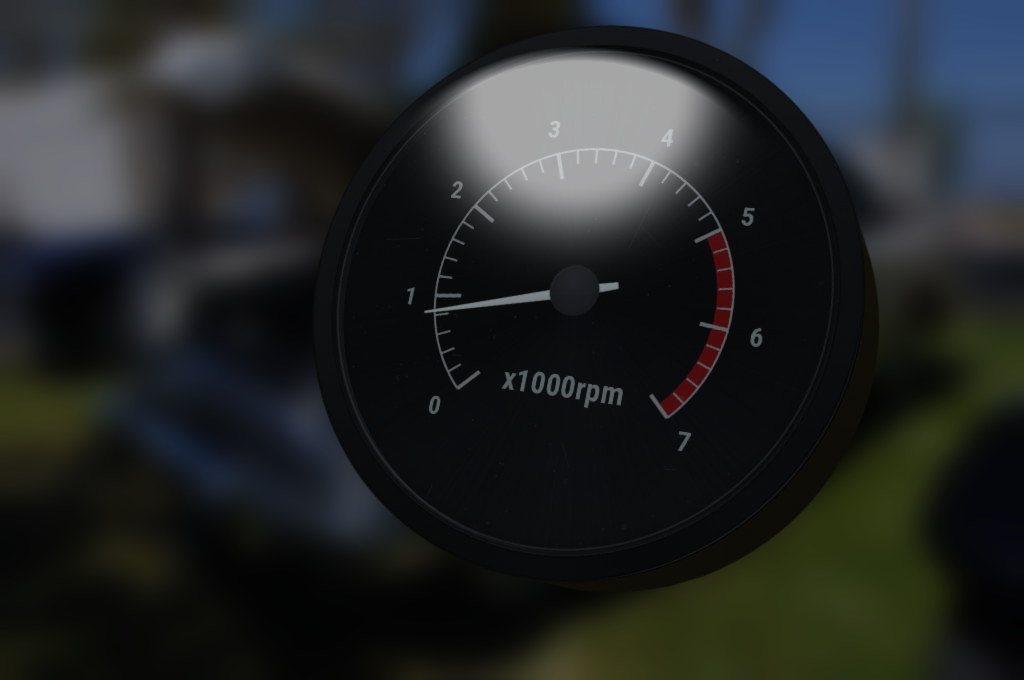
value=800 unit=rpm
